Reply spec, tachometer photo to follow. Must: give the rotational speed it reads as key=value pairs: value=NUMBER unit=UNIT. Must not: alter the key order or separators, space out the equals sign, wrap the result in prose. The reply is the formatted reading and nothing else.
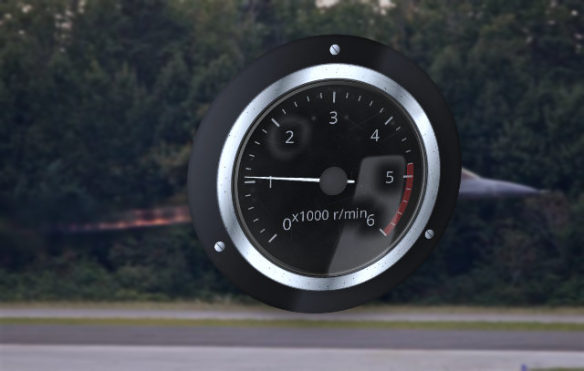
value=1100 unit=rpm
